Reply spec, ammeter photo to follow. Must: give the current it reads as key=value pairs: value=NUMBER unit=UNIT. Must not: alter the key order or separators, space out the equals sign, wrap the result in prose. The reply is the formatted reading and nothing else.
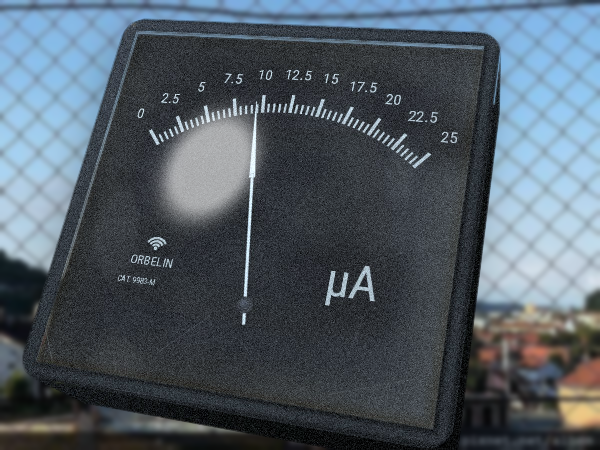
value=9.5 unit=µA
